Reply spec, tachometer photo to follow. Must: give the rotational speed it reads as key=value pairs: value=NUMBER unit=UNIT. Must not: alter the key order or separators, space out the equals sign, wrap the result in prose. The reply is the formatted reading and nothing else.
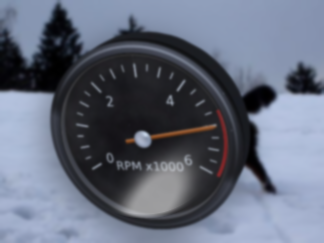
value=5000 unit=rpm
